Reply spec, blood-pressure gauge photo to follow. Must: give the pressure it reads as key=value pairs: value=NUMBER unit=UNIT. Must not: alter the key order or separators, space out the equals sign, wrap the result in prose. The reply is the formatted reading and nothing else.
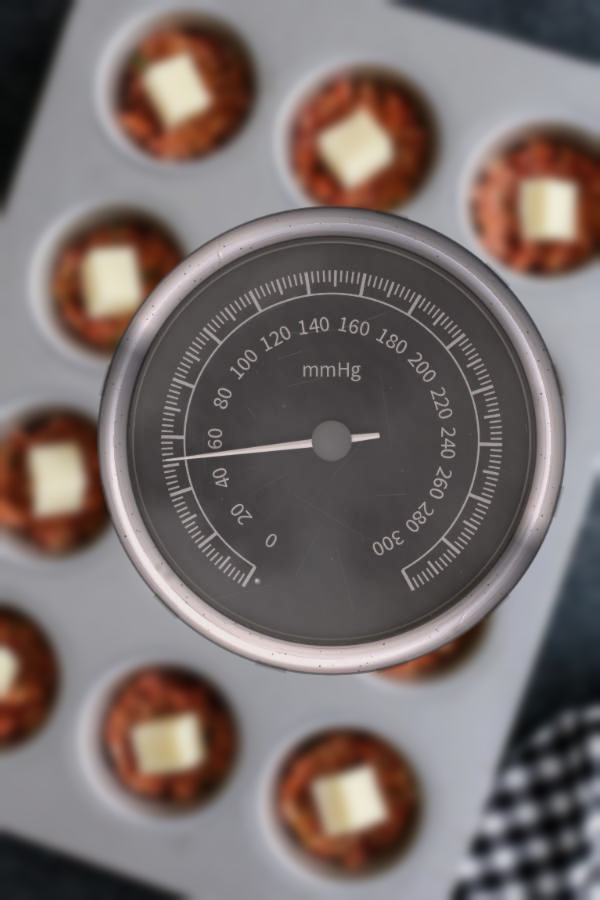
value=52 unit=mmHg
